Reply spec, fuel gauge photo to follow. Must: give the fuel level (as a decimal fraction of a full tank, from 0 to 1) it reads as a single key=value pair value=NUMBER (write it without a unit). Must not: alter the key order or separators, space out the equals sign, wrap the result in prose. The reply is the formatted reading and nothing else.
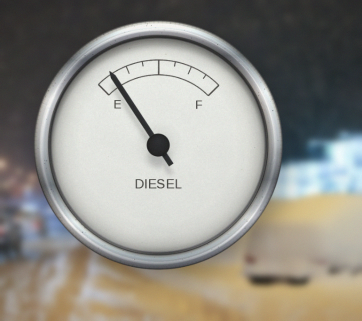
value=0.125
